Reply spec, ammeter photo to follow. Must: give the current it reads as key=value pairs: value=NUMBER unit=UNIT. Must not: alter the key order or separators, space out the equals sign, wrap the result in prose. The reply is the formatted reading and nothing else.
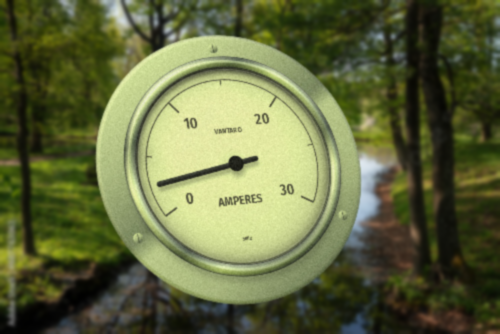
value=2.5 unit=A
